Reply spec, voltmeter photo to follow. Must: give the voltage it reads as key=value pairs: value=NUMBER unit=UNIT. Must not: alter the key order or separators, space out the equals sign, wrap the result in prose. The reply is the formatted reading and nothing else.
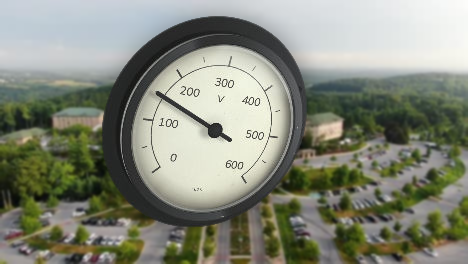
value=150 unit=V
